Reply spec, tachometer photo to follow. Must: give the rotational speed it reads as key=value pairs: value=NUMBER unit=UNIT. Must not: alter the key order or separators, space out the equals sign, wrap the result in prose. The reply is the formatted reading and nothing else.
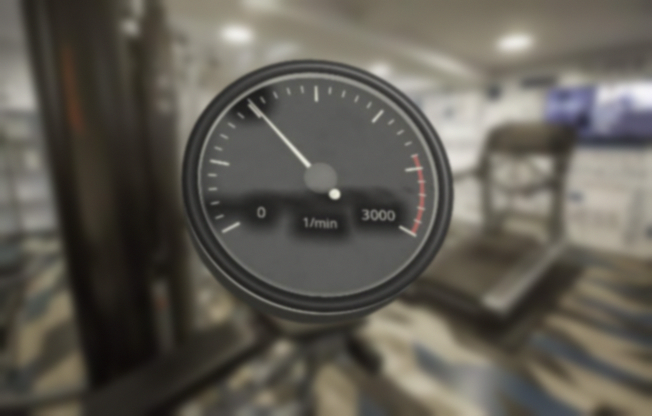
value=1000 unit=rpm
